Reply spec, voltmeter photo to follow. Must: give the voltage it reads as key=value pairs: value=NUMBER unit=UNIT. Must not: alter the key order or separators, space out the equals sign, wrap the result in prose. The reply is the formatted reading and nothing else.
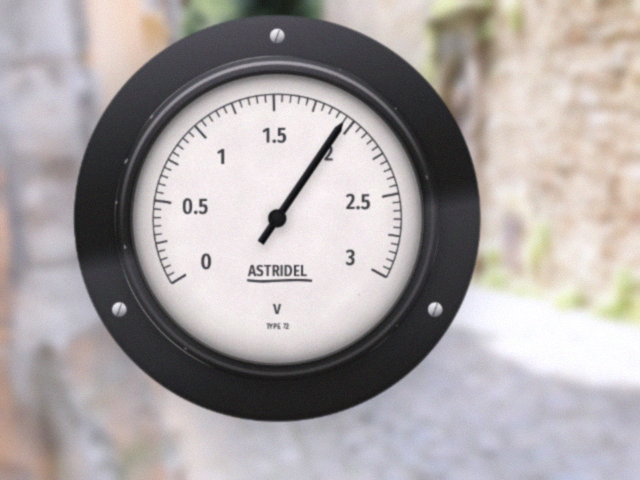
value=1.95 unit=V
